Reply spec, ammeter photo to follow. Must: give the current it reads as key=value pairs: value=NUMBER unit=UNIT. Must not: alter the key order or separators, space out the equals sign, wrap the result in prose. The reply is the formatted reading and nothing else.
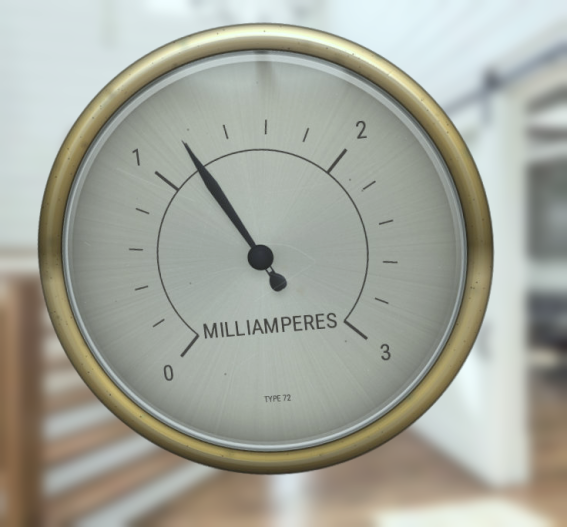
value=1.2 unit=mA
